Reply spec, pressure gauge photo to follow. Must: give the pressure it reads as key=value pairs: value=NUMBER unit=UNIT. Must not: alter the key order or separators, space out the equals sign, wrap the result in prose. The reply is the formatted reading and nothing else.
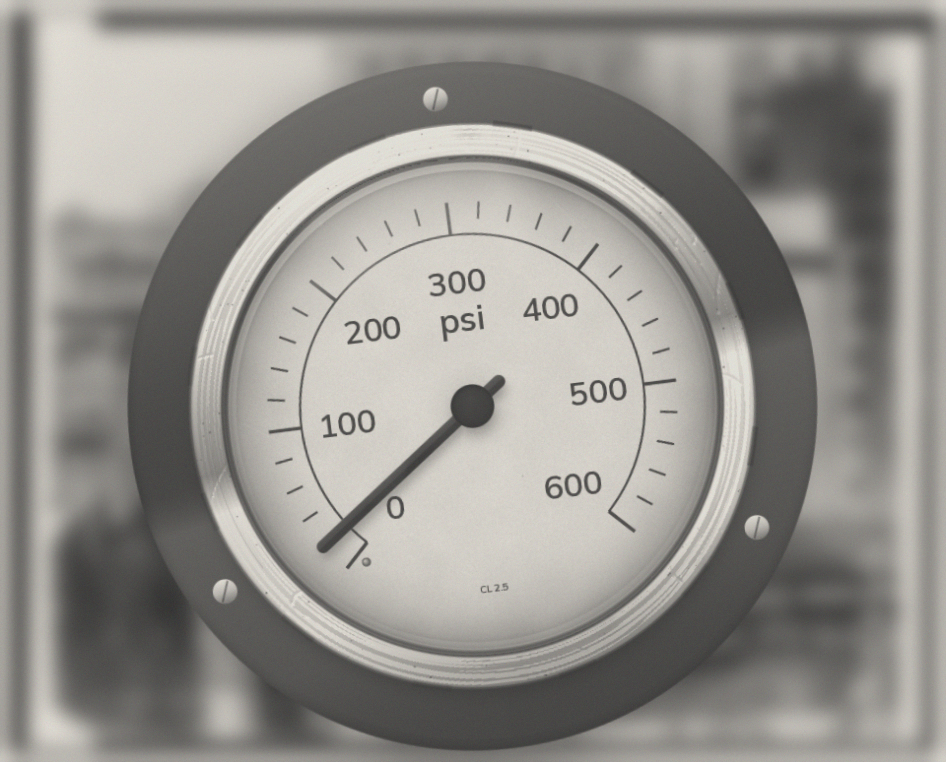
value=20 unit=psi
